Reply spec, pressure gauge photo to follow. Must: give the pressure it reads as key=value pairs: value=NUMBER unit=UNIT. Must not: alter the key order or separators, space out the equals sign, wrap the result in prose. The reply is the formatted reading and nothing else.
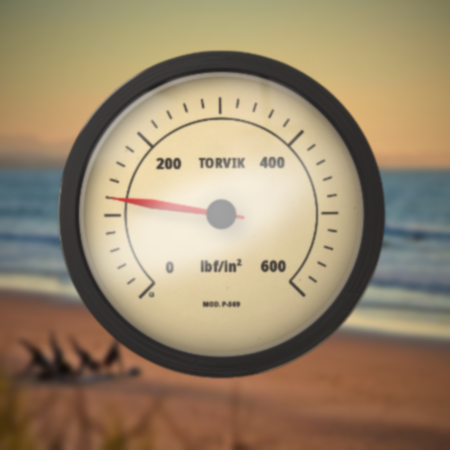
value=120 unit=psi
